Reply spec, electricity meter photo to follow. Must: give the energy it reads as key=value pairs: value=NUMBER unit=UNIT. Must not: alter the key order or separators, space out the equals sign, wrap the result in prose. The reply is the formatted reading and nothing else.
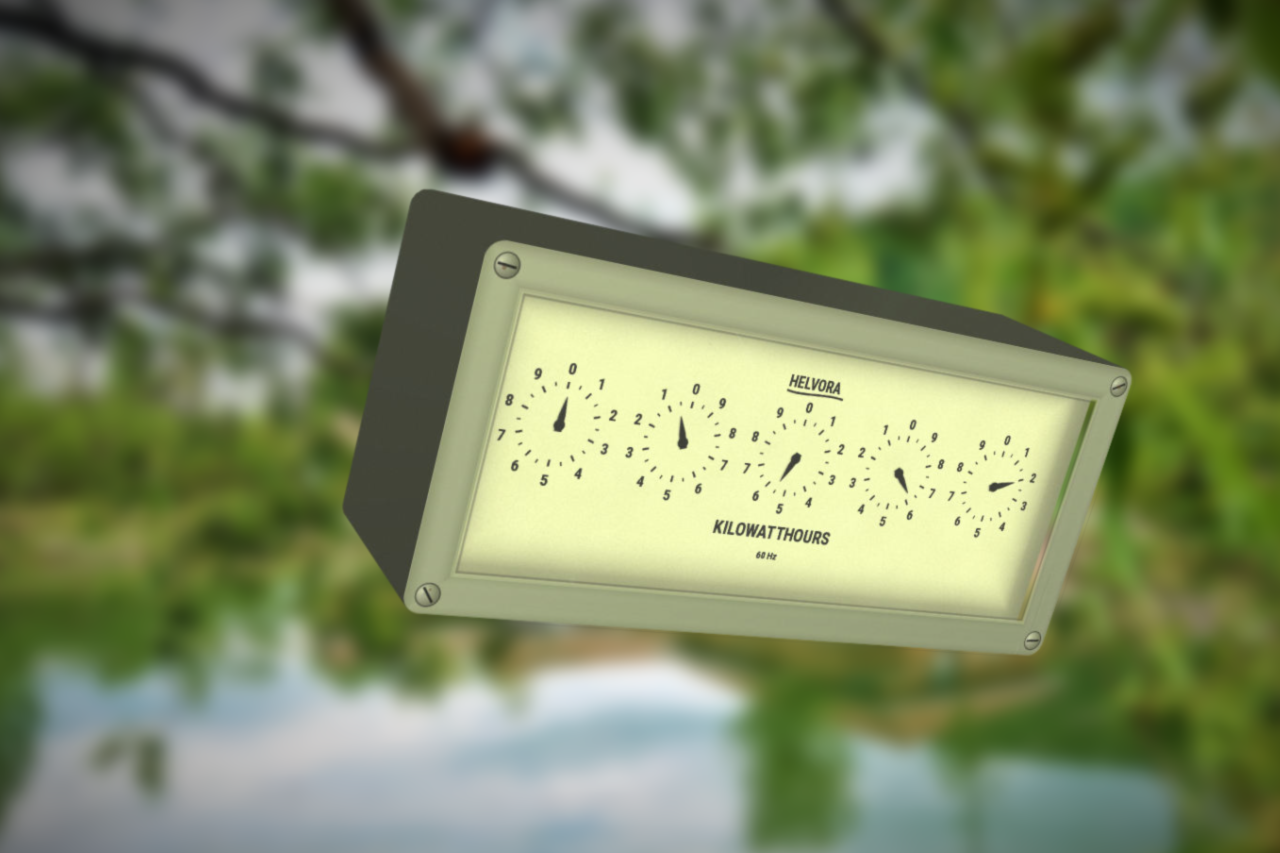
value=562 unit=kWh
